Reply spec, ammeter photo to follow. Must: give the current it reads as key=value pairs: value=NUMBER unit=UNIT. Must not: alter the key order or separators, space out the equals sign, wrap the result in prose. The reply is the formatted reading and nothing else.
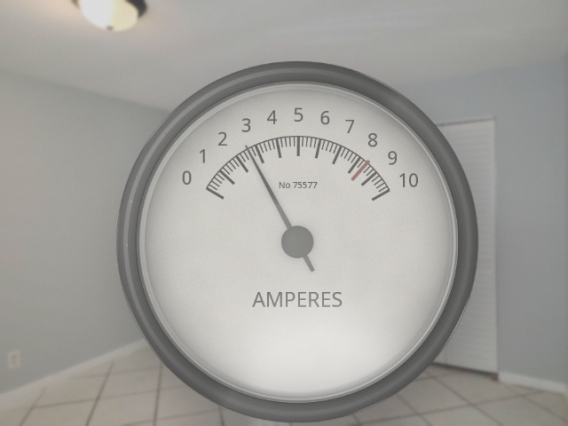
value=2.6 unit=A
